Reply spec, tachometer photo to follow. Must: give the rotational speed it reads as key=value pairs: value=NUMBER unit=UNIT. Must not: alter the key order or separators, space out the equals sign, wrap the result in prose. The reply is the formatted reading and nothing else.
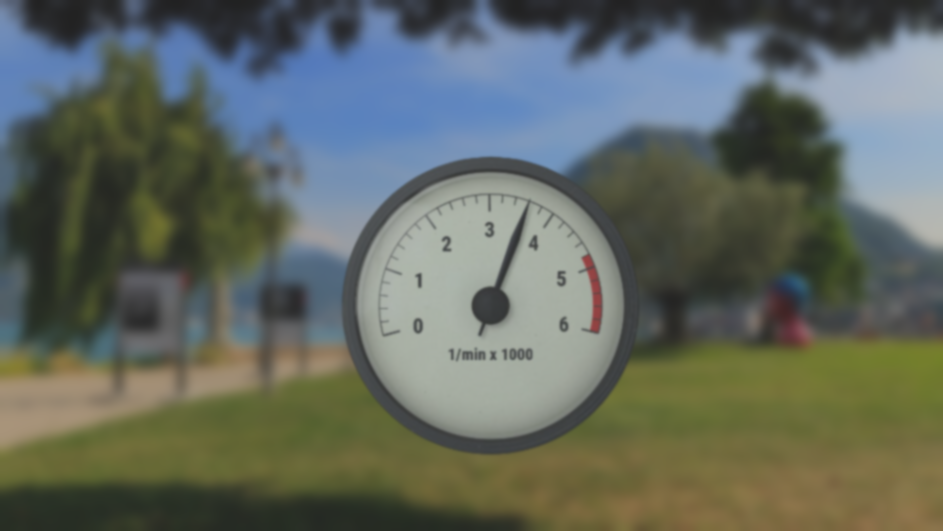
value=3600 unit=rpm
